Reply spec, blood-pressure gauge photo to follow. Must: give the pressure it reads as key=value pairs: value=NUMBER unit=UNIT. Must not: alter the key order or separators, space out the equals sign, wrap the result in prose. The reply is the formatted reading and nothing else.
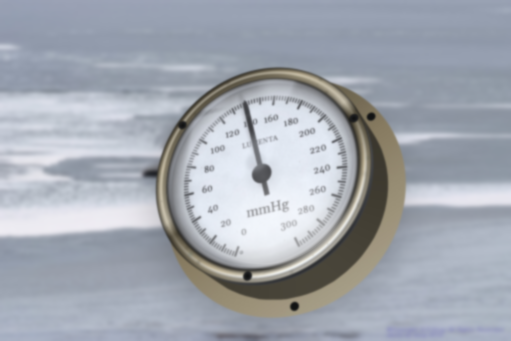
value=140 unit=mmHg
